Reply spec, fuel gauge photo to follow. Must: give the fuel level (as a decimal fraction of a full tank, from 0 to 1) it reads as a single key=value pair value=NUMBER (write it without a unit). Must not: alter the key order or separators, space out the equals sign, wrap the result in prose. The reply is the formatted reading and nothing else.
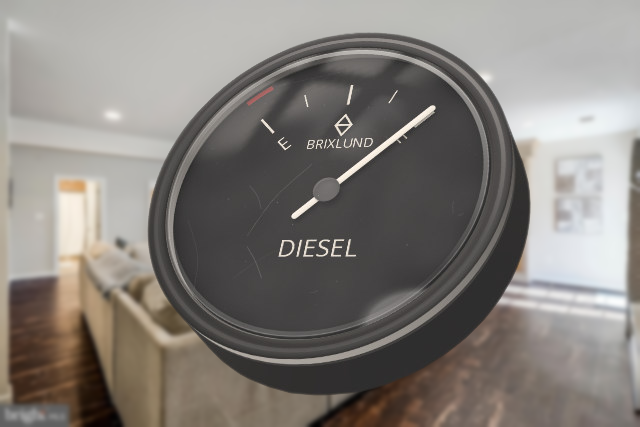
value=1
